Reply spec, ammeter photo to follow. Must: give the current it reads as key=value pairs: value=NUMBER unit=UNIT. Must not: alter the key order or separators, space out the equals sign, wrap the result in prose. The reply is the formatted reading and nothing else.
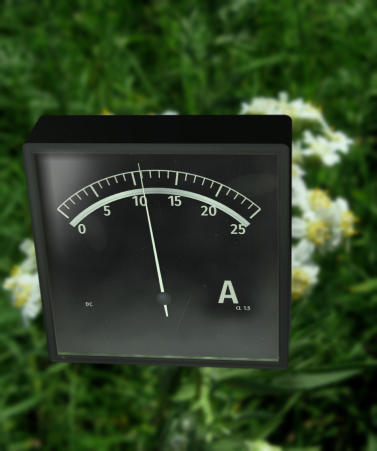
value=11 unit=A
